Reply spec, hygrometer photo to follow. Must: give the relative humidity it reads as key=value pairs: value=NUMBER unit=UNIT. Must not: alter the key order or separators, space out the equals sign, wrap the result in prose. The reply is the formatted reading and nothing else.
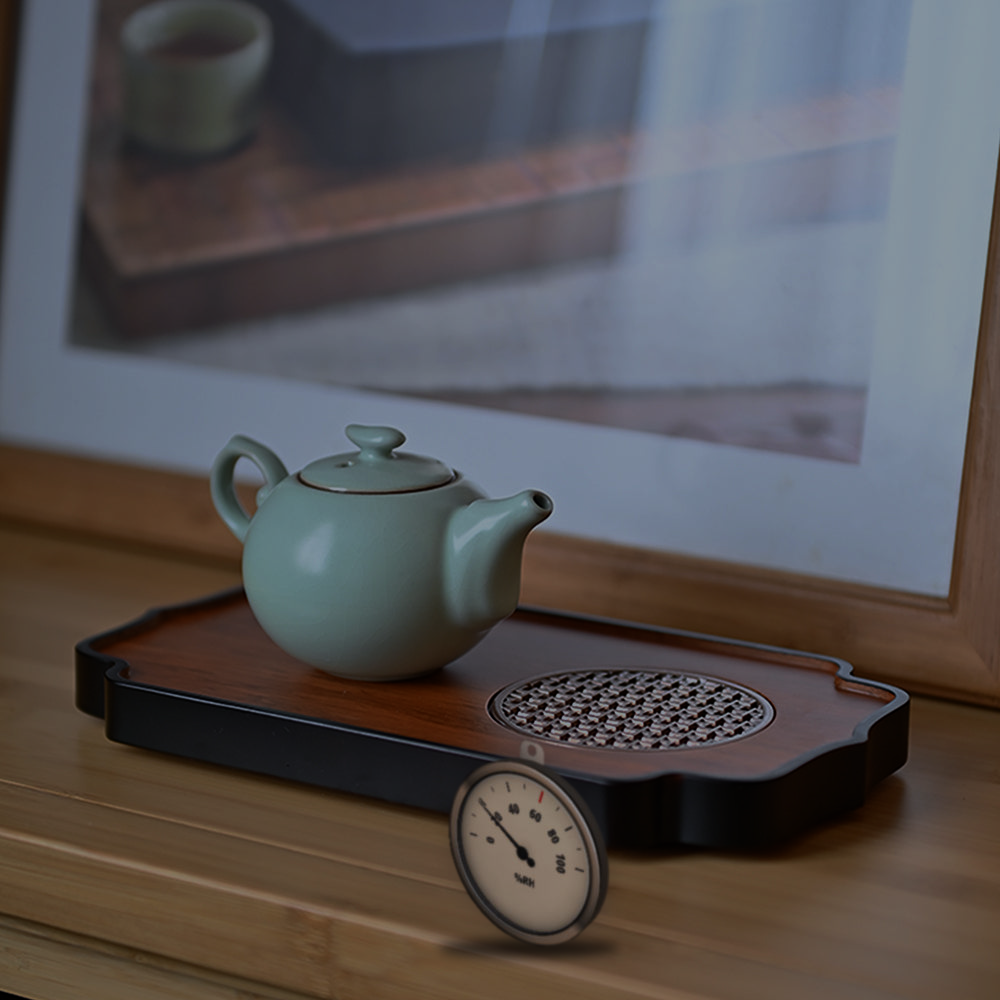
value=20 unit=%
